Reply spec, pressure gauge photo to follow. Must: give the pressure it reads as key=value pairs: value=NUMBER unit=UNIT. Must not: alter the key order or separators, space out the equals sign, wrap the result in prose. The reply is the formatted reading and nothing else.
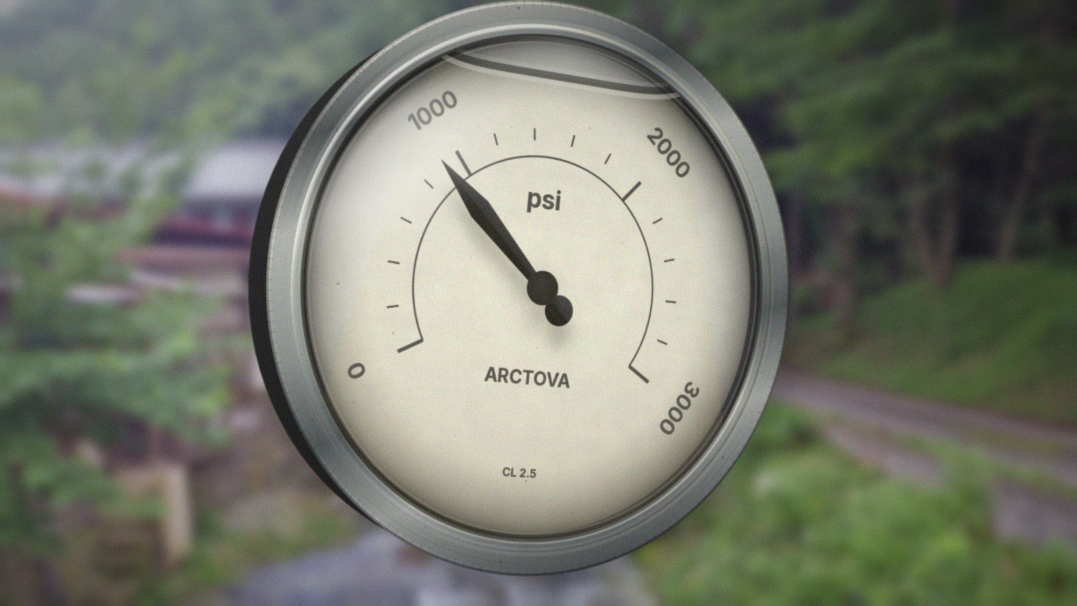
value=900 unit=psi
